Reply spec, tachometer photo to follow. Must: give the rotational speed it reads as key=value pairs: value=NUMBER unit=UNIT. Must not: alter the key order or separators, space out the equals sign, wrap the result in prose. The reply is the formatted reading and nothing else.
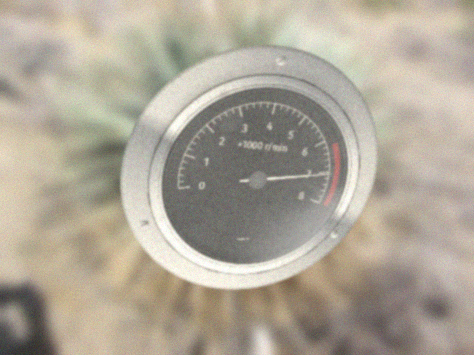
value=7000 unit=rpm
